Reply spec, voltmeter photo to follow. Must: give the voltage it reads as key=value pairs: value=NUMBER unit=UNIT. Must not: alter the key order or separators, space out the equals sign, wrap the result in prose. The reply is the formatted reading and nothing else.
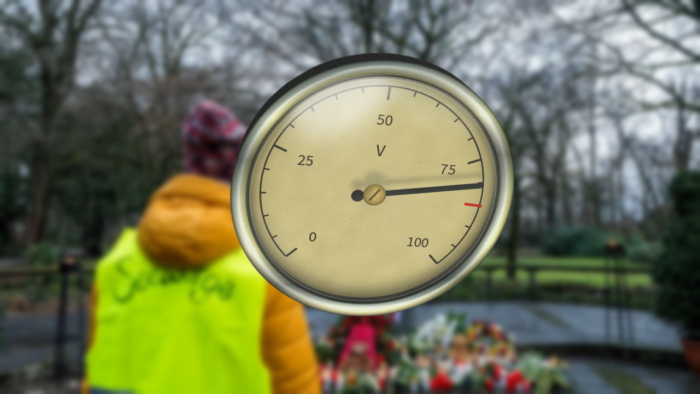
value=80 unit=V
